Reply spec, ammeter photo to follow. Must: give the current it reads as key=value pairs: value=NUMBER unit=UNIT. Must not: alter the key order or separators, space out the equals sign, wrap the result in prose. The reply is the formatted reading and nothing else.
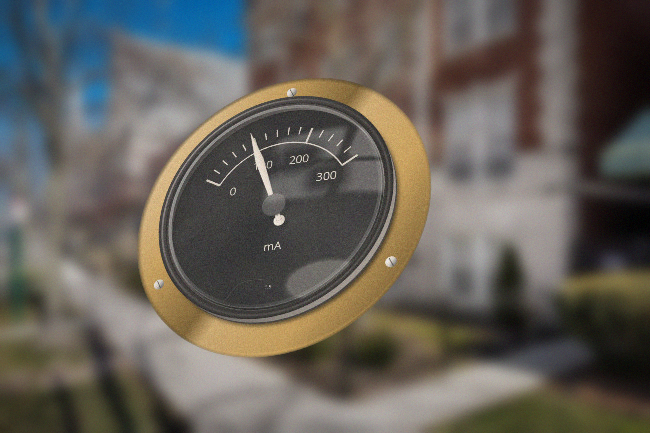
value=100 unit=mA
